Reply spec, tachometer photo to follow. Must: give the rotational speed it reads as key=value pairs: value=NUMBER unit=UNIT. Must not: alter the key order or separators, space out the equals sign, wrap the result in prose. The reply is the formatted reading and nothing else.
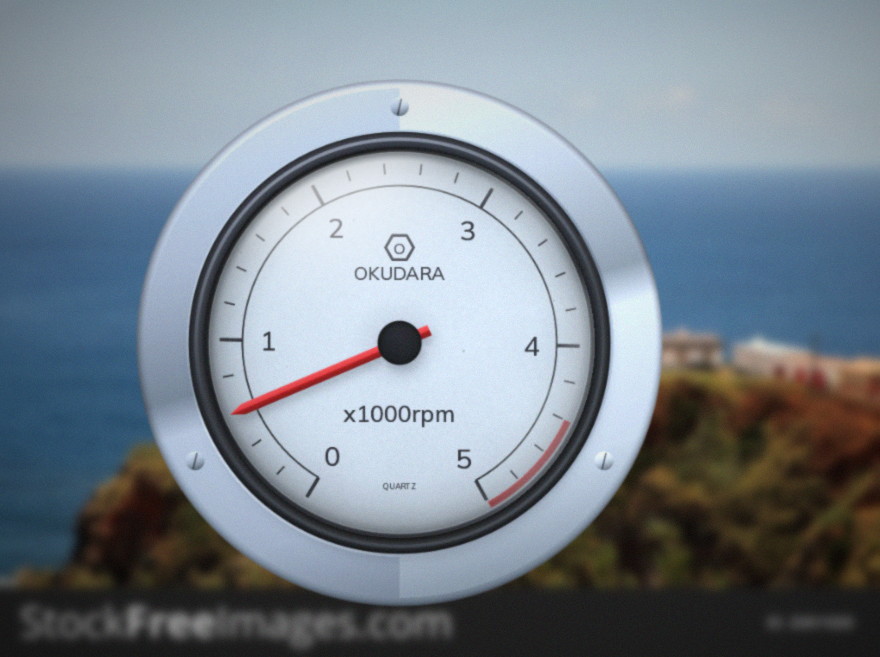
value=600 unit=rpm
